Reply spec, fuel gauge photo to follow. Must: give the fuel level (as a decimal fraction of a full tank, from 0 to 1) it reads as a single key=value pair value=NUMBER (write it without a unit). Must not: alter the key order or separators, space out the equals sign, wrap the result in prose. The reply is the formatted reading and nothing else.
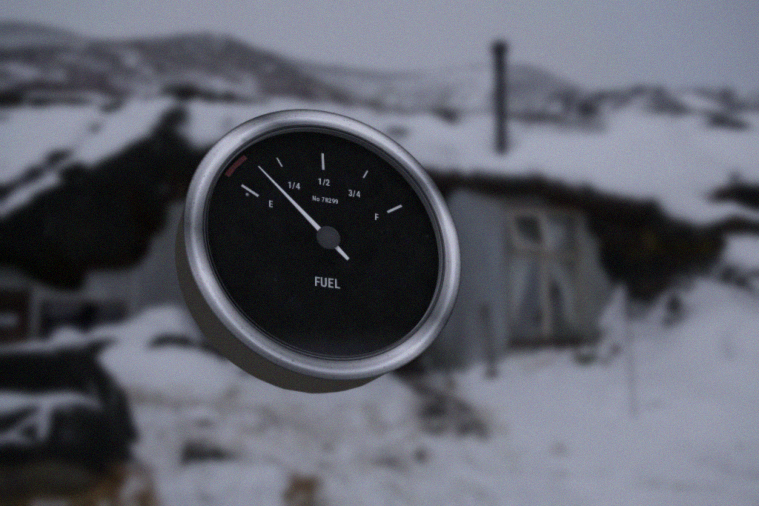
value=0.125
